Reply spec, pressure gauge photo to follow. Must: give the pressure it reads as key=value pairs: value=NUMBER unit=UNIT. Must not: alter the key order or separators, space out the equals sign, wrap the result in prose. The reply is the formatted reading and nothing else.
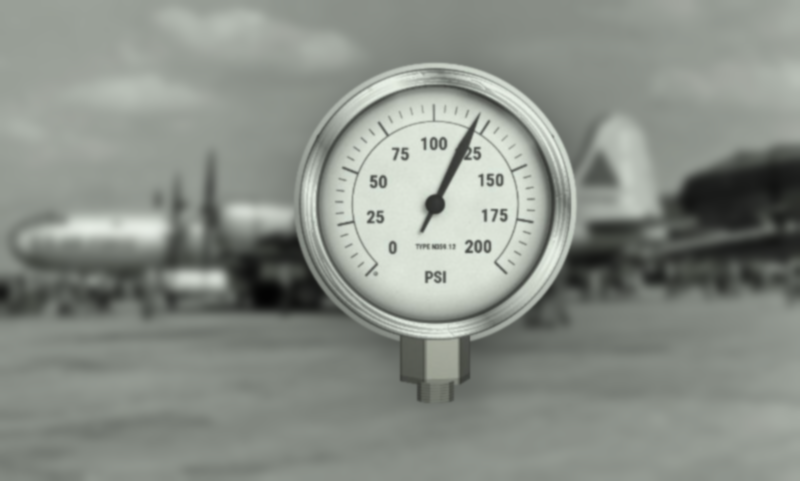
value=120 unit=psi
